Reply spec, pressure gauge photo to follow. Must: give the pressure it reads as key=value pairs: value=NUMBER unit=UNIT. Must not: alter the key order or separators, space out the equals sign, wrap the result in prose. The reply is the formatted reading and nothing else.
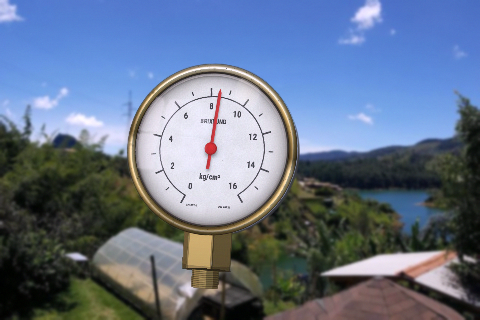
value=8.5 unit=kg/cm²
